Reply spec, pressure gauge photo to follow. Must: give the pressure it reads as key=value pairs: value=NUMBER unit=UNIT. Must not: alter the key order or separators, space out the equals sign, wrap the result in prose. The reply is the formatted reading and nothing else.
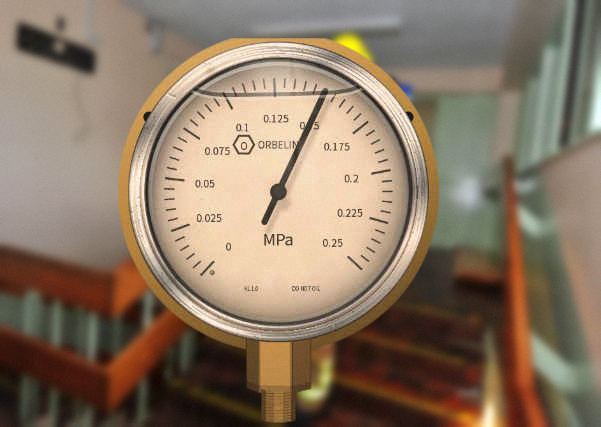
value=0.15 unit=MPa
